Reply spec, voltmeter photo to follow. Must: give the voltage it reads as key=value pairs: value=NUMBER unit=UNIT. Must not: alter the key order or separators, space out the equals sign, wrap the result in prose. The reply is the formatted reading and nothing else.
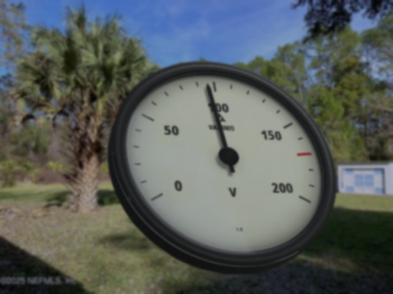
value=95 unit=V
